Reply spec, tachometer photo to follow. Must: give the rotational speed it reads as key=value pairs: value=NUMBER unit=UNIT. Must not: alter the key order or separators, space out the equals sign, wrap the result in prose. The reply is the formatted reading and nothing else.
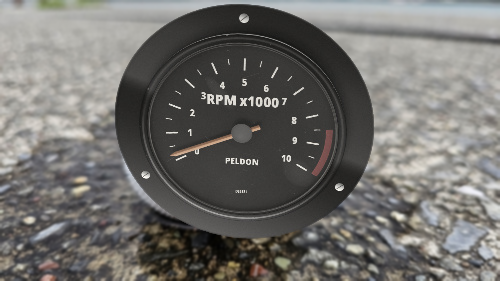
value=250 unit=rpm
